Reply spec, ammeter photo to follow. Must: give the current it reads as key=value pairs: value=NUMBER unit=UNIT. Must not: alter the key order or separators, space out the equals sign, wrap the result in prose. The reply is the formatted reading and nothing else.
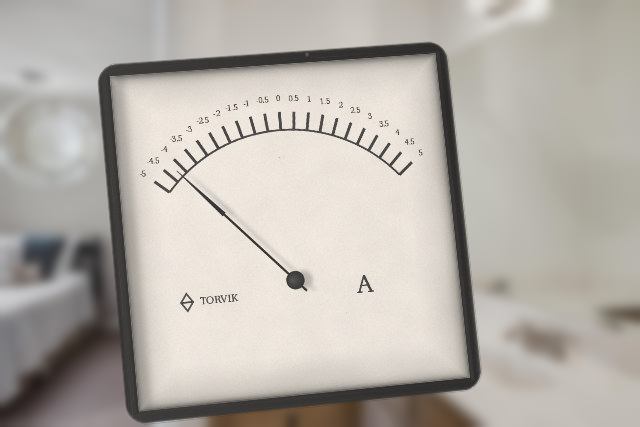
value=-4.25 unit=A
